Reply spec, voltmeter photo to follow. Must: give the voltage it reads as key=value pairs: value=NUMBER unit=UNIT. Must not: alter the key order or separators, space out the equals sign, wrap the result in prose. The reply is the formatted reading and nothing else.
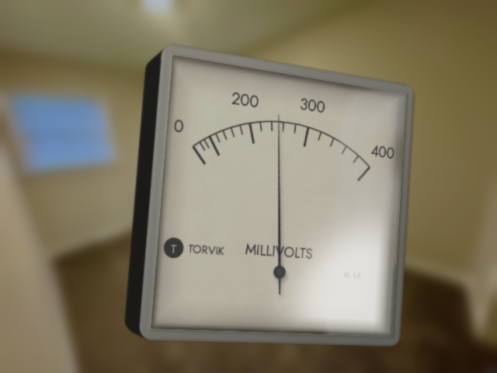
value=250 unit=mV
